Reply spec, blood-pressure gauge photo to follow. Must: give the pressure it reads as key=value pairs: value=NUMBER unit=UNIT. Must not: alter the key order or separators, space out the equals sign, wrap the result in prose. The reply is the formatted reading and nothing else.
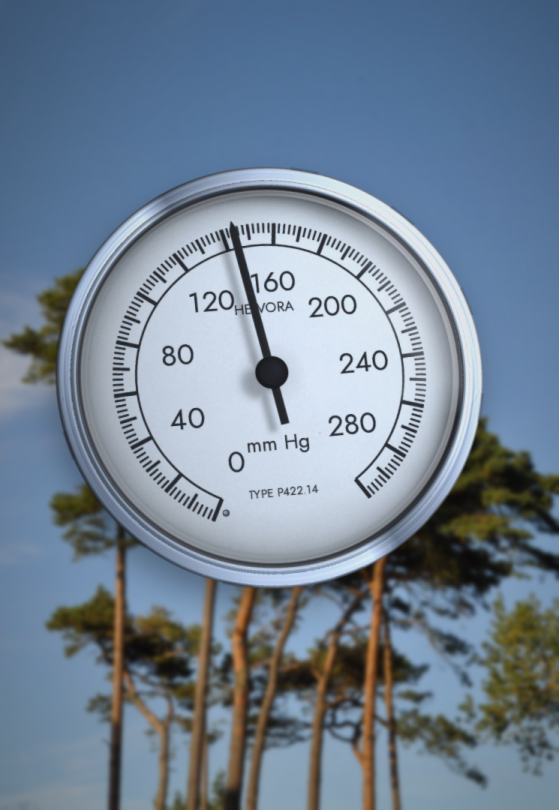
value=144 unit=mmHg
